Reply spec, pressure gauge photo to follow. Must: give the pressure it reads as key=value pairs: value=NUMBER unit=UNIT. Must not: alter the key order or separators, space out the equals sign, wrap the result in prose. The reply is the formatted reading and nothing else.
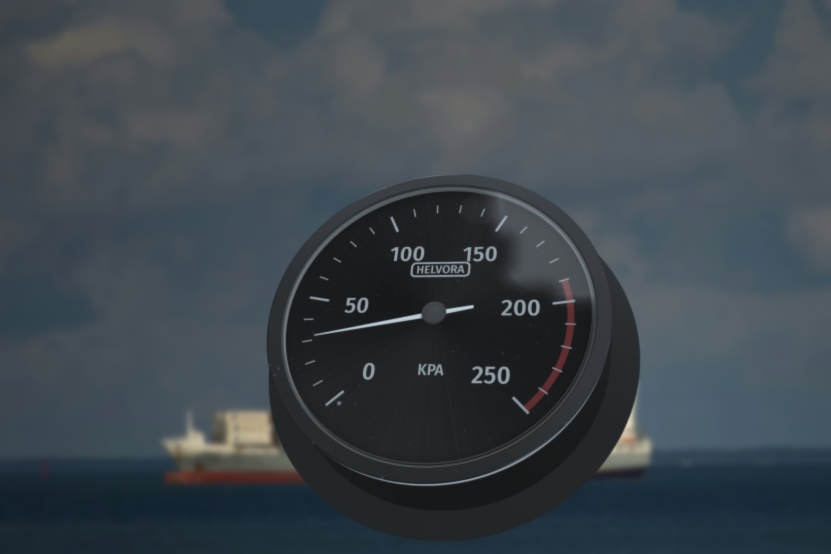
value=30 unit=kPa
